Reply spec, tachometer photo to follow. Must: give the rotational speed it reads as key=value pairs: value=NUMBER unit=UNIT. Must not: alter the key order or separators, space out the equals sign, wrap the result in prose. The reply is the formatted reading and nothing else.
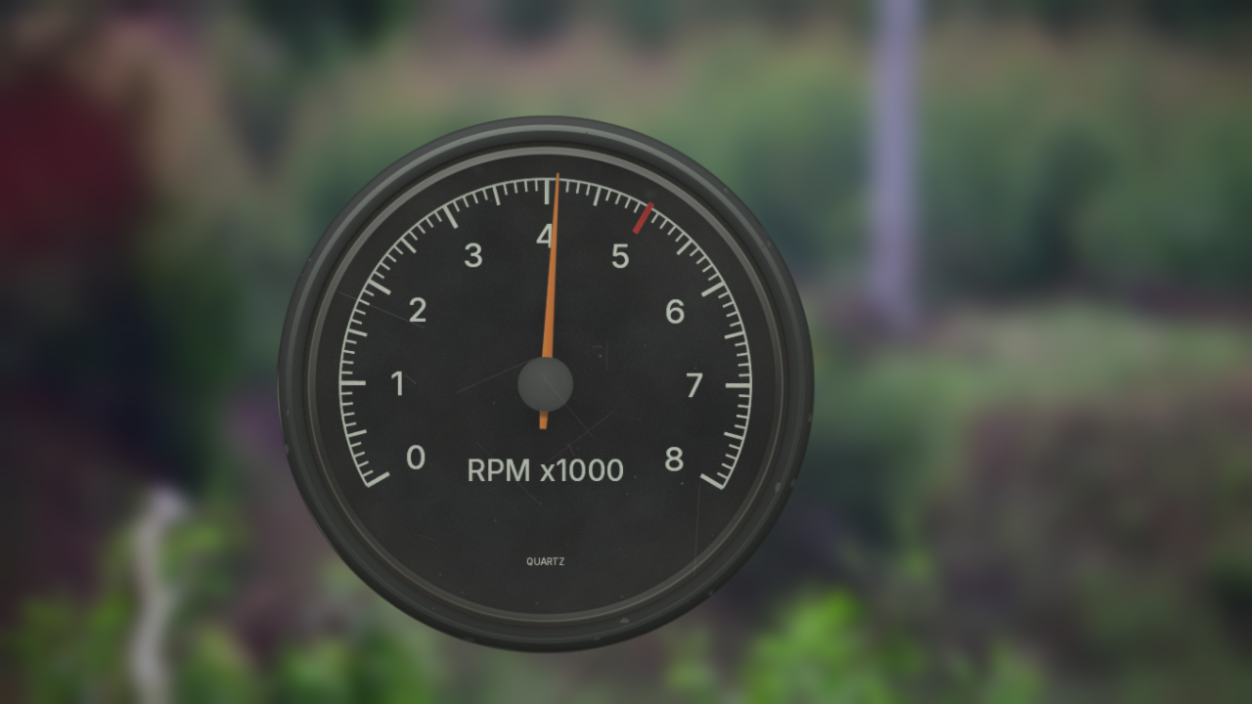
value=4100 unit=rpm
